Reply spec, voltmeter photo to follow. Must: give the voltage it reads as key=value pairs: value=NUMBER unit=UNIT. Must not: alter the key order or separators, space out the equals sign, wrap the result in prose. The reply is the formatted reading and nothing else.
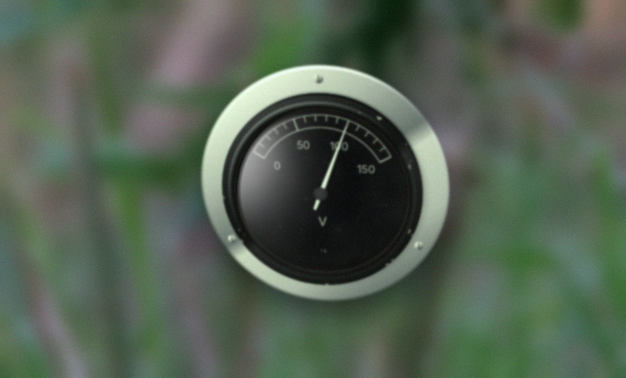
value=100 unit=V
